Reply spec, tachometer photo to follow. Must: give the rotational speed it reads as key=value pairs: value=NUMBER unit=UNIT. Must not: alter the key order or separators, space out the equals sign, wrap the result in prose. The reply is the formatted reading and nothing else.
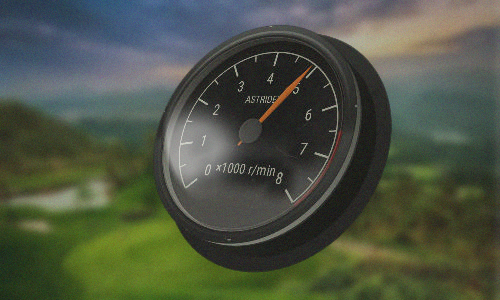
value=5000 unit=rpm
